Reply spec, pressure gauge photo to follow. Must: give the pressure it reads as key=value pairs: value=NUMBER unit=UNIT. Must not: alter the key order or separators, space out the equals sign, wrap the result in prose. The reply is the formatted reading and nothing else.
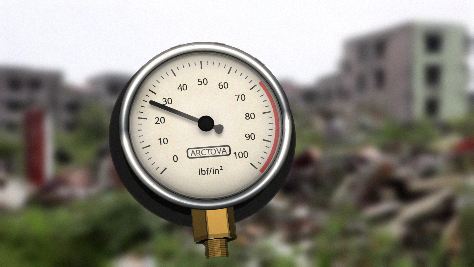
value=26 unit=psi
